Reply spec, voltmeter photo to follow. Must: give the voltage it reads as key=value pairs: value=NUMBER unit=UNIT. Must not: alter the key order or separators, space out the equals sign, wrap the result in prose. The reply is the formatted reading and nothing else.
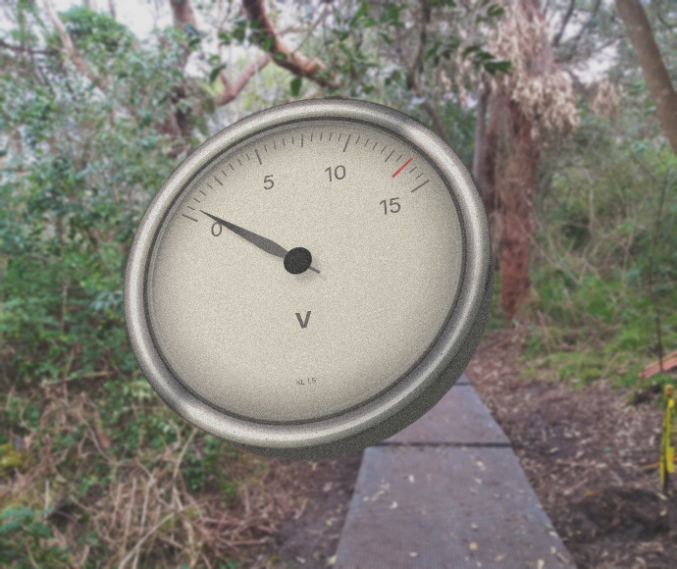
value=0.5 unit=V
